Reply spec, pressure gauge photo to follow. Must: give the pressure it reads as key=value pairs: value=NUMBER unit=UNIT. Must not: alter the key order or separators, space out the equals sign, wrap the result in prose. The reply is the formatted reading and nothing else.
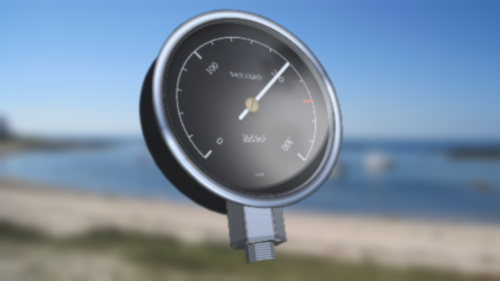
value=200 unit=psi
